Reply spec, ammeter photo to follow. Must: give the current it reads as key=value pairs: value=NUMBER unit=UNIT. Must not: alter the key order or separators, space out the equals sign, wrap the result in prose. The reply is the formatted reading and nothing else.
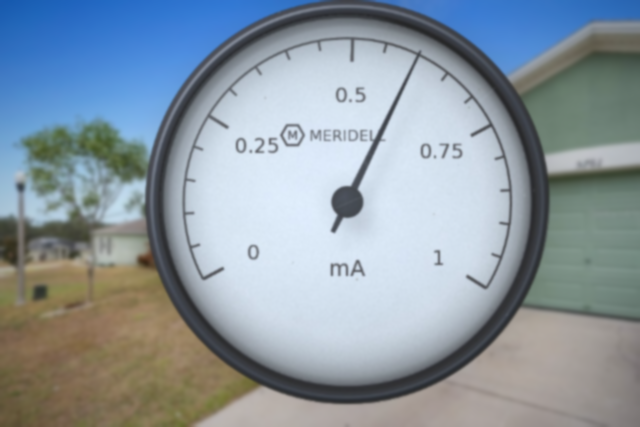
value=0.6 unit=mA
